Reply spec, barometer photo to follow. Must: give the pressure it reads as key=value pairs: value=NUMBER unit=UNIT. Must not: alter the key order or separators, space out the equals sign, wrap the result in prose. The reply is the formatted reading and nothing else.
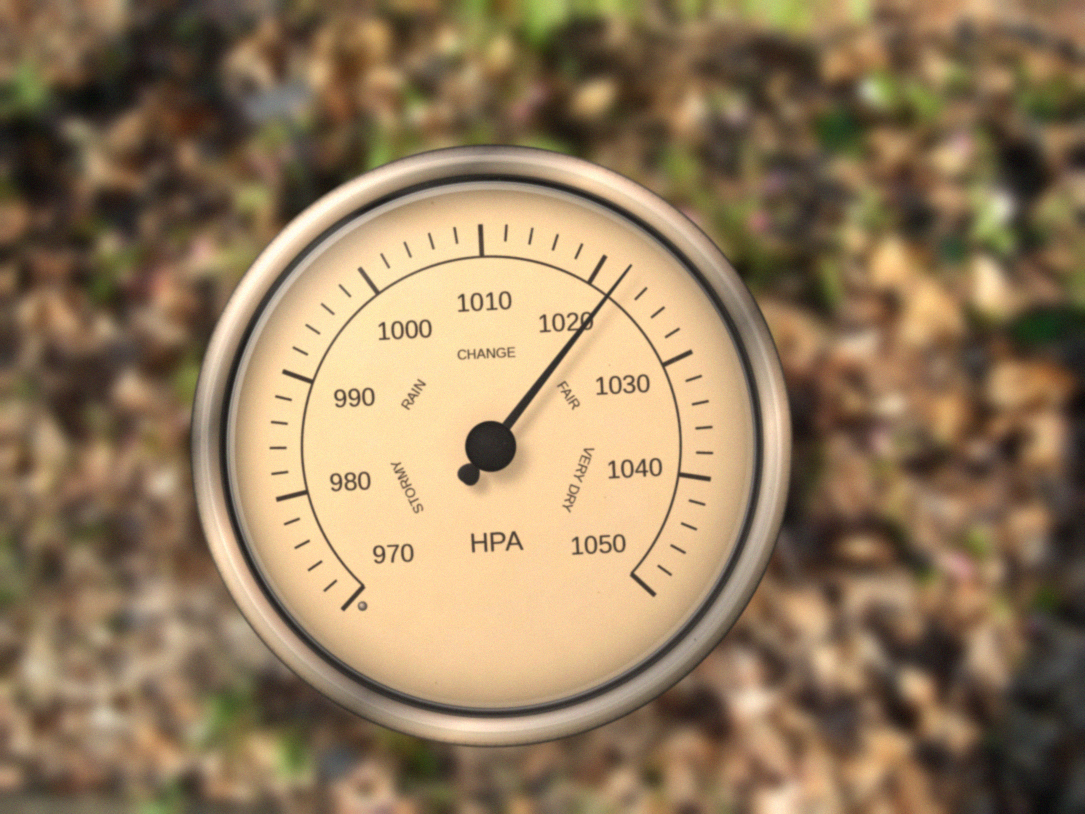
value=1022 unit=hPa
